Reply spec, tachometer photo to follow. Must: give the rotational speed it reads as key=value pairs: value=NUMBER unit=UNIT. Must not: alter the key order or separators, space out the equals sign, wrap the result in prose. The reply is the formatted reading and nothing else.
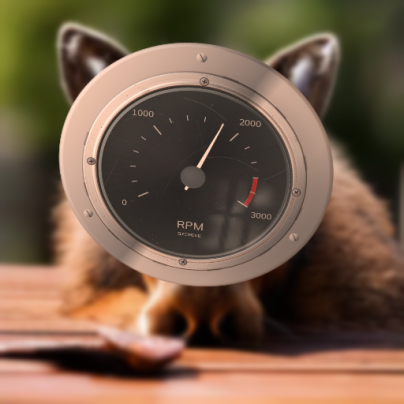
value=1800 unit=rpm
